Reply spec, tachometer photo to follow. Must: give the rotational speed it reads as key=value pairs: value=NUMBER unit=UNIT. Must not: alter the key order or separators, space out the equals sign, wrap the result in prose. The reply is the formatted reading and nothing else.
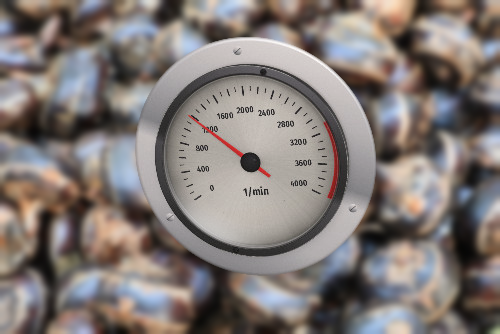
value=1200 unit=rpm
